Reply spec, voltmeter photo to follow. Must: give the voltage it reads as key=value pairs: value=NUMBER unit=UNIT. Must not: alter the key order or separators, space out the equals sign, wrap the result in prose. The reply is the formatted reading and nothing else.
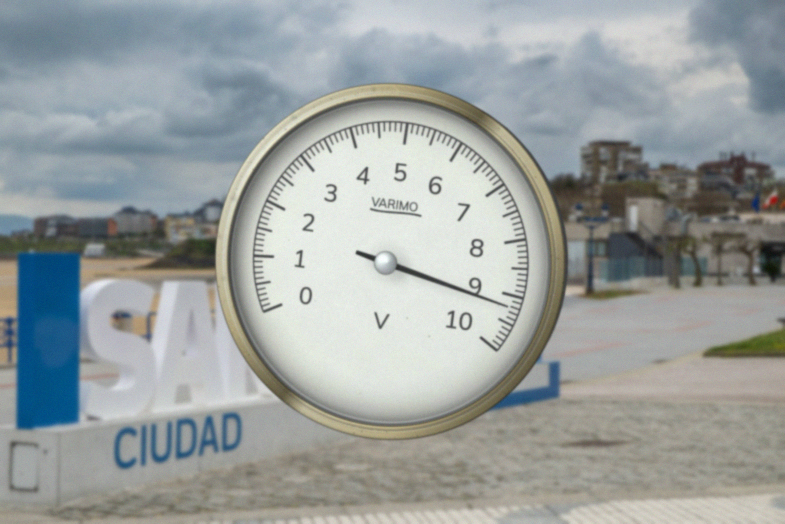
value=9.2 unit=V
